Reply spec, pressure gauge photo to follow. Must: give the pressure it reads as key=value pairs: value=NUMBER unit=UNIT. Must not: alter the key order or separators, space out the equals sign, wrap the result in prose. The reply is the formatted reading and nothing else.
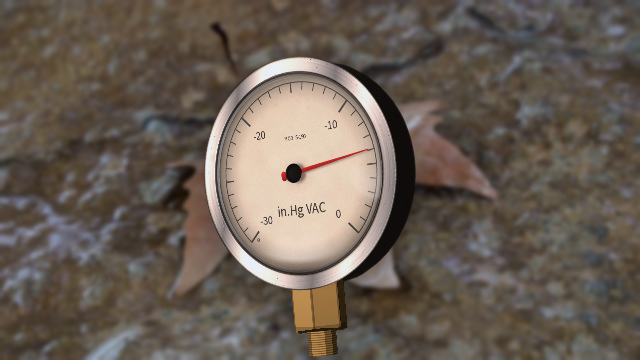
value=-6 unit=inHg
